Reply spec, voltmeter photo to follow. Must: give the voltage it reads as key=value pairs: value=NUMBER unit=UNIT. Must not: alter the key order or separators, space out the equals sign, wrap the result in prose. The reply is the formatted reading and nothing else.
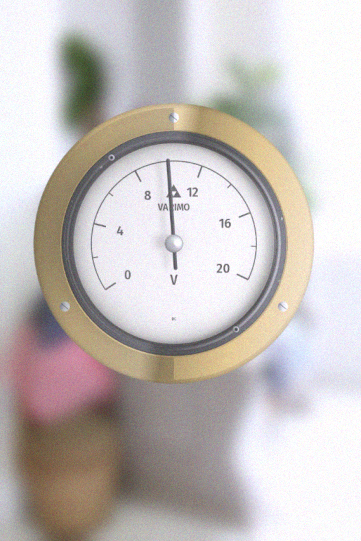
value=10 unit=V
